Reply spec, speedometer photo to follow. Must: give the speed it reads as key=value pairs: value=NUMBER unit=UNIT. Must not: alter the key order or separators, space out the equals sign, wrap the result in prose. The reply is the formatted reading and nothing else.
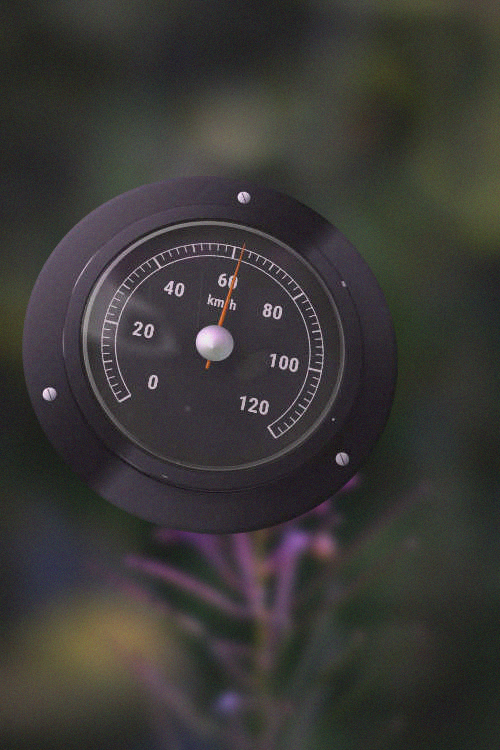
value=62 unit=km/h
